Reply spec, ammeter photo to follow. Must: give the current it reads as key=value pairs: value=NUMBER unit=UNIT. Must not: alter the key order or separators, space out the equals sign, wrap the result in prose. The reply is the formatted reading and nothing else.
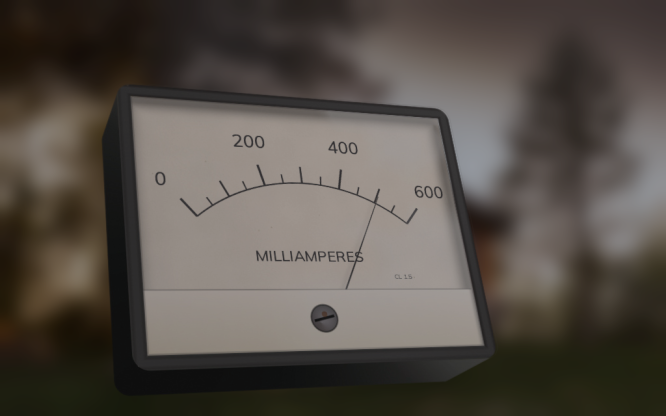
value=500 unit=mA
